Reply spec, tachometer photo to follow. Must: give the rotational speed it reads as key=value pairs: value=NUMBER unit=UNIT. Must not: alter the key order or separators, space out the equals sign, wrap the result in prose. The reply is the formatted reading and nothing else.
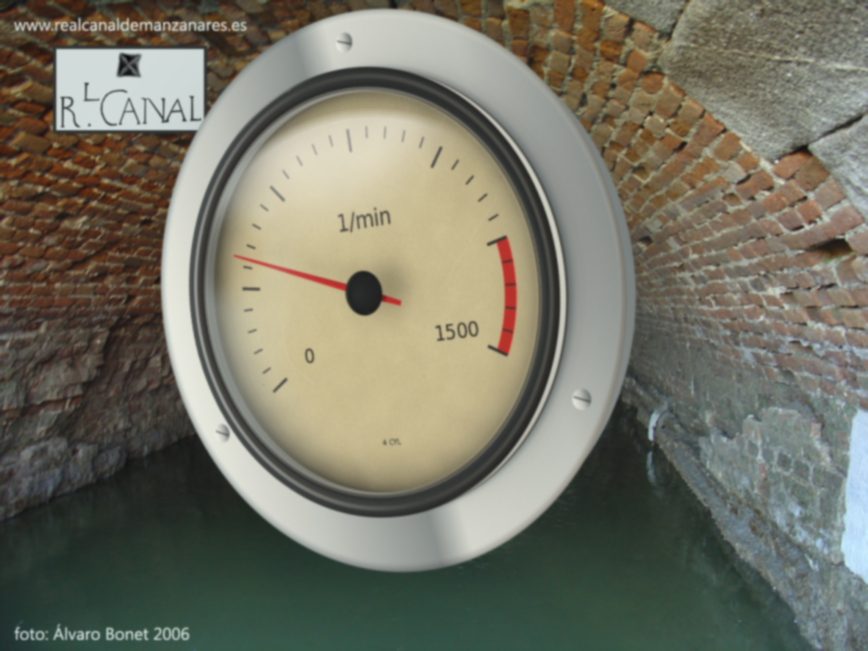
value=325 unit=rpm
